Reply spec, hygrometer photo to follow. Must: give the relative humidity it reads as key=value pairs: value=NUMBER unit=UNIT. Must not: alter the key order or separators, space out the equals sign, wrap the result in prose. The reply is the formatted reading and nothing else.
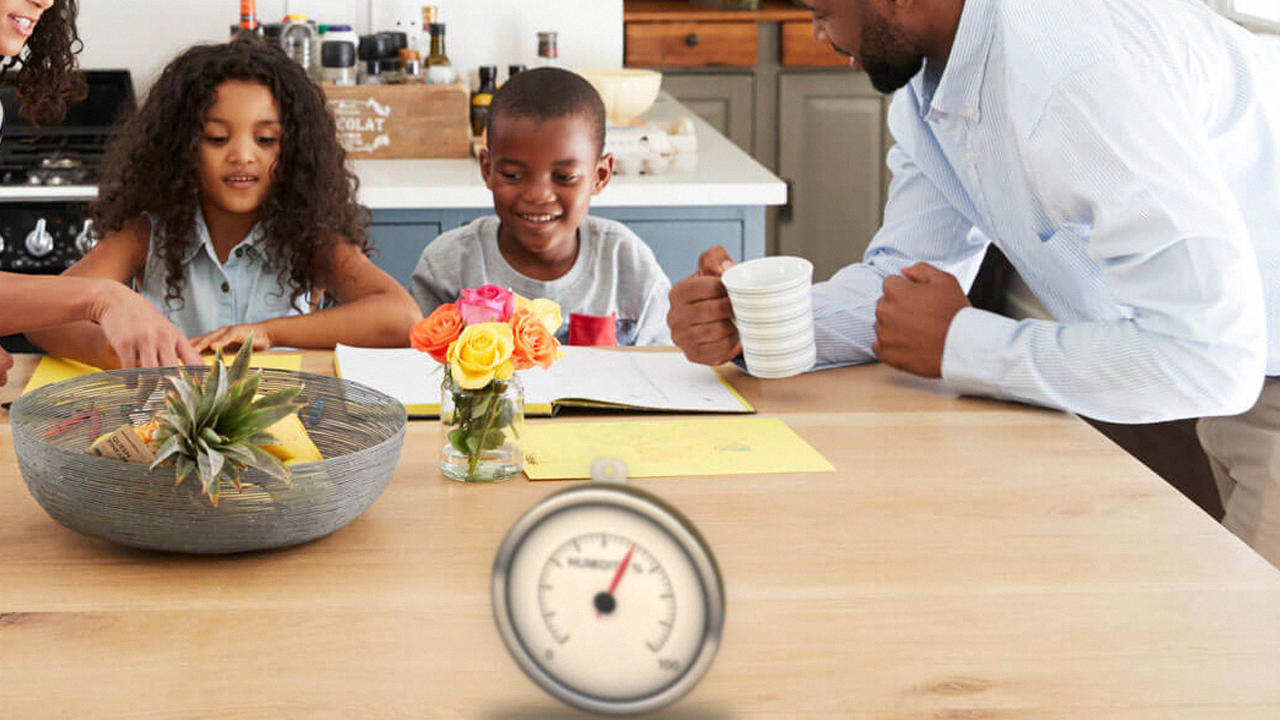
value=60 unit=%
